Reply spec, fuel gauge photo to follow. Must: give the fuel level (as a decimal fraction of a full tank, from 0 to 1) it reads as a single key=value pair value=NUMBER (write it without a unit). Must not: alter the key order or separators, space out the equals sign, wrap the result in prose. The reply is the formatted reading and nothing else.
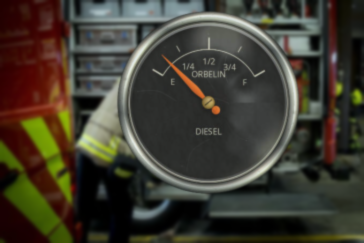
value=0.125
